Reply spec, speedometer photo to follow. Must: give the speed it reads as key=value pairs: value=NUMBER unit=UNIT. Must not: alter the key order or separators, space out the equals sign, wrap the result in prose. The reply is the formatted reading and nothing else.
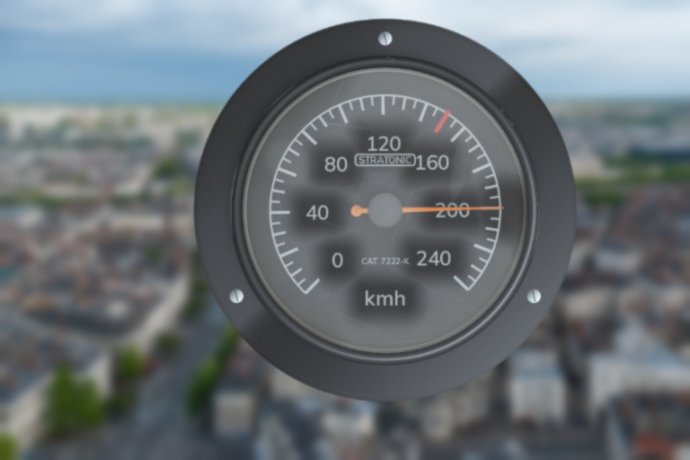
value=200 unit=km/h
